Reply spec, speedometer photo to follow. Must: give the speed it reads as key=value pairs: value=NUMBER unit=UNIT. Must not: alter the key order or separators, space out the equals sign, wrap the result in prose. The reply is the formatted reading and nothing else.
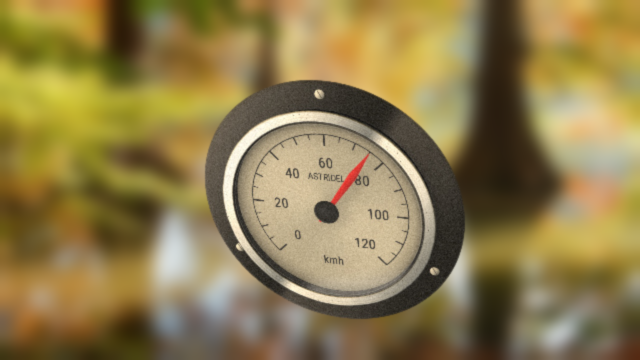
value=75 unit=km/h
